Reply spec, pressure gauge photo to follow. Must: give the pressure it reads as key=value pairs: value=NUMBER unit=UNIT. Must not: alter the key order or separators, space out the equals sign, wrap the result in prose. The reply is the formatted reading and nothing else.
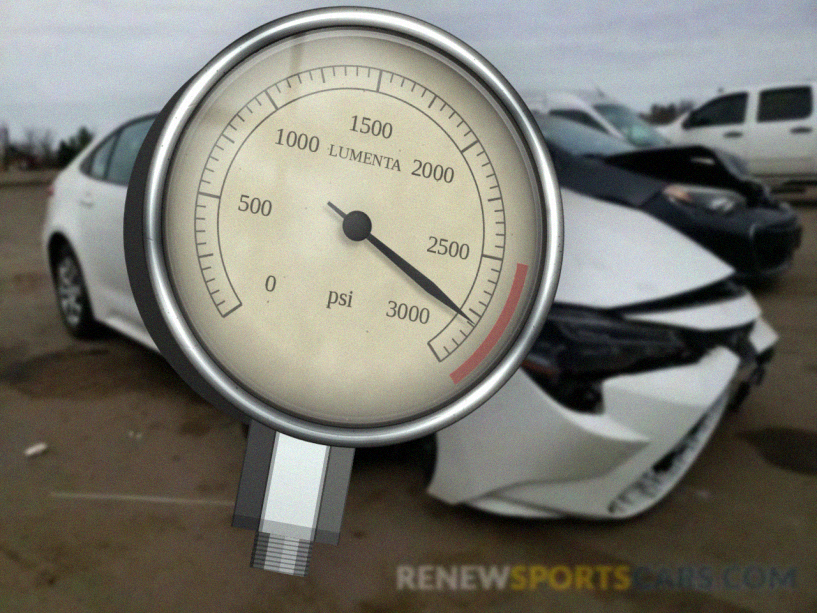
value=2800 unit=psi
